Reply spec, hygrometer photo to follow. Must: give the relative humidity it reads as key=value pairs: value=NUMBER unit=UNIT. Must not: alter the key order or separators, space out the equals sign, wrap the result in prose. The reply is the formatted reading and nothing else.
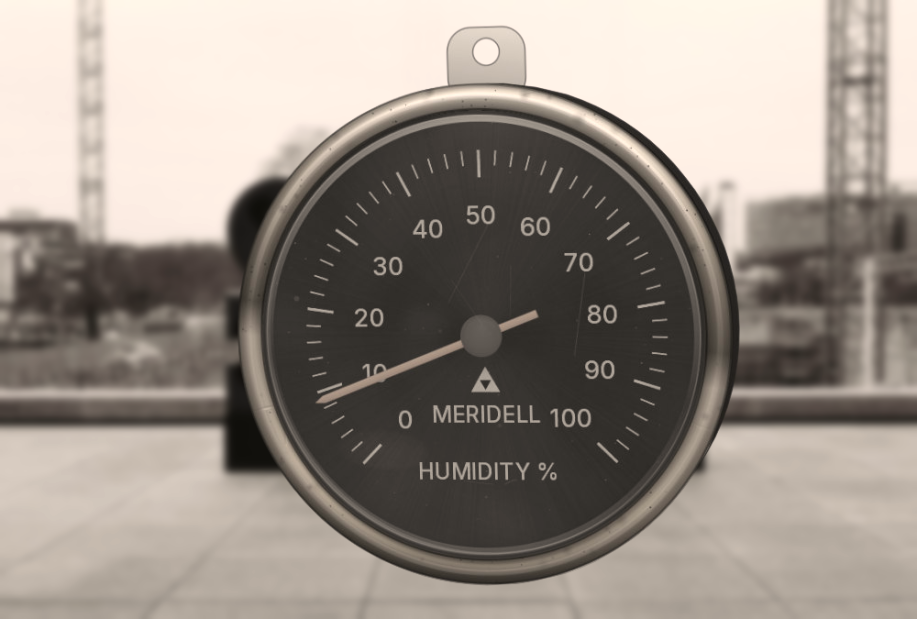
value=9 unit=%
